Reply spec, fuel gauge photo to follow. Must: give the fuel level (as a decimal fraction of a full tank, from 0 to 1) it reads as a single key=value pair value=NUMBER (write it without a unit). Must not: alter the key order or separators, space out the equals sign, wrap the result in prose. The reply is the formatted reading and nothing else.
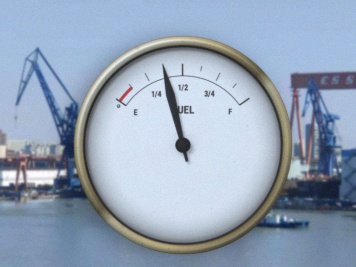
value=0.375
